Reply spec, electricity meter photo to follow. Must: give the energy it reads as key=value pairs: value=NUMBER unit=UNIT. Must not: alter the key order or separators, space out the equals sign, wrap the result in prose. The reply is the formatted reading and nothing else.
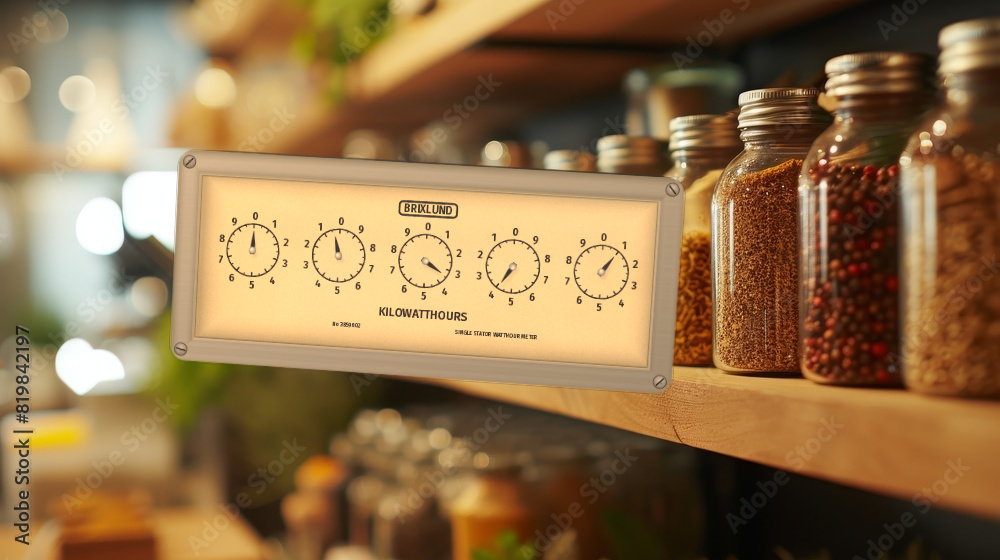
value=341 unit=kWh
